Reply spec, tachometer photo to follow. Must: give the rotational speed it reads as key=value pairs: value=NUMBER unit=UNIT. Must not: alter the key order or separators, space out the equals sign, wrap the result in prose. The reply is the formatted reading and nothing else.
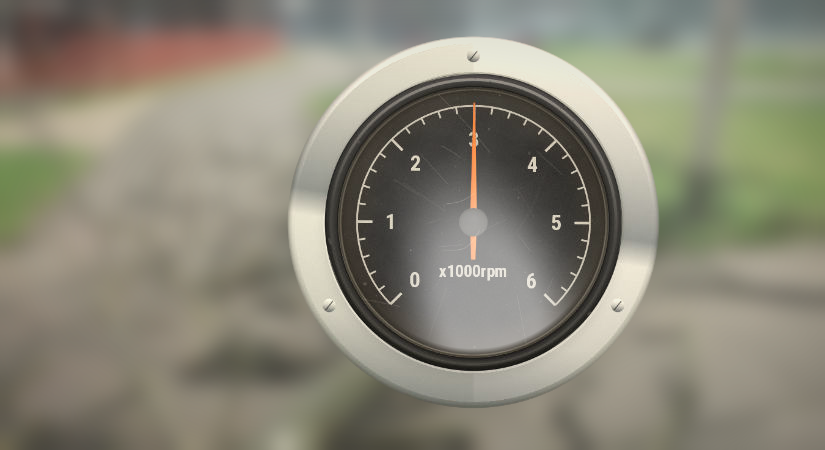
value=3000 unit=rpm
